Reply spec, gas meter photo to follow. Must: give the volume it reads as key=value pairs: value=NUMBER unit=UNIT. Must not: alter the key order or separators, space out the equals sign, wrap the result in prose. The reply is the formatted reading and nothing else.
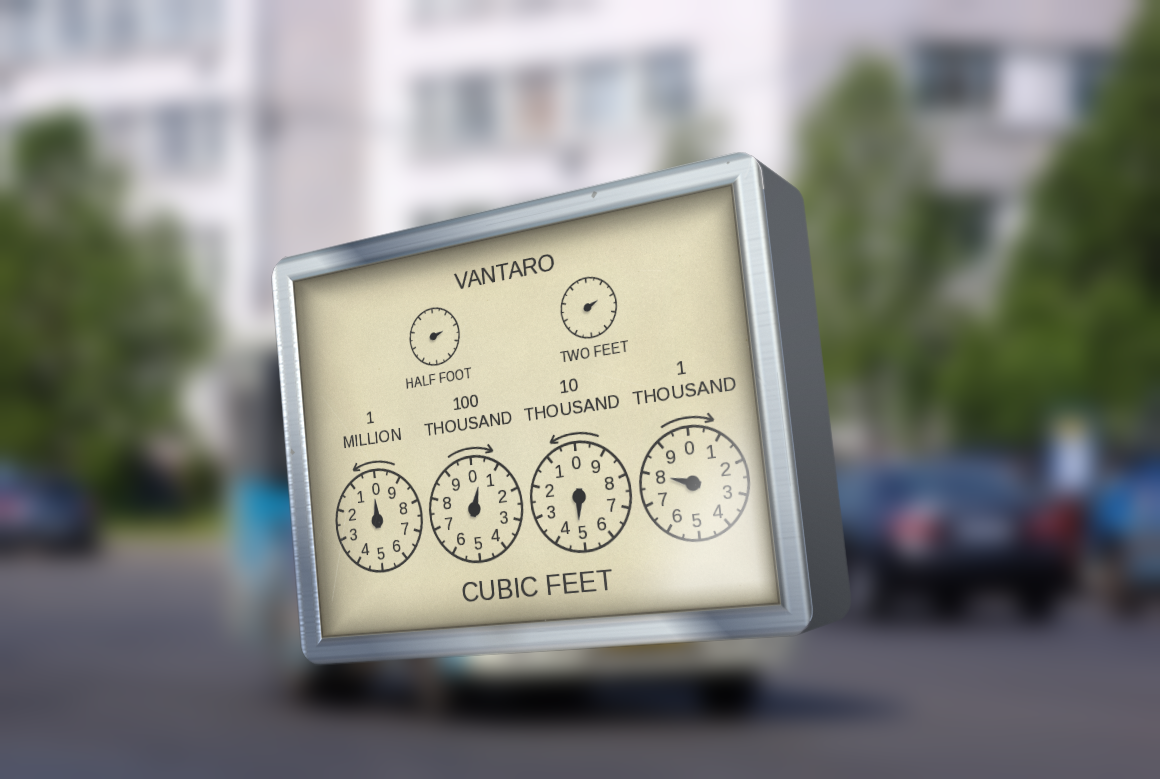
value=4800 unit=ft³
